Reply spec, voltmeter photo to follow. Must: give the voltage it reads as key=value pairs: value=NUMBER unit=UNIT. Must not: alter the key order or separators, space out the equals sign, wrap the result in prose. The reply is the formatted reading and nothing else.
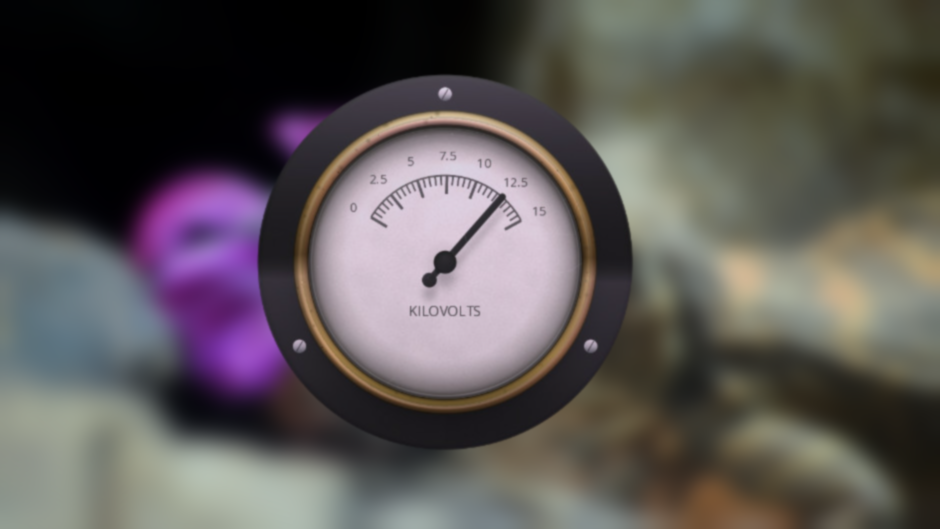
value=12.5 unit=kV
